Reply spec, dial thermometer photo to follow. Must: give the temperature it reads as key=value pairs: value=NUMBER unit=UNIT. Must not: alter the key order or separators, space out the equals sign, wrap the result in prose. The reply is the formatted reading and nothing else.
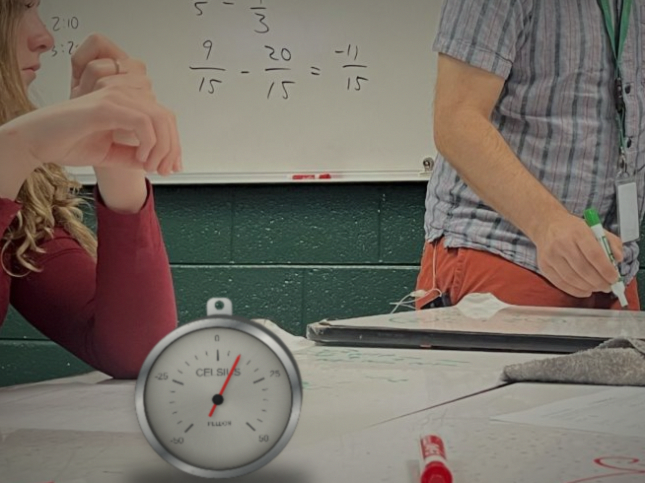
value=10 unit=°C
